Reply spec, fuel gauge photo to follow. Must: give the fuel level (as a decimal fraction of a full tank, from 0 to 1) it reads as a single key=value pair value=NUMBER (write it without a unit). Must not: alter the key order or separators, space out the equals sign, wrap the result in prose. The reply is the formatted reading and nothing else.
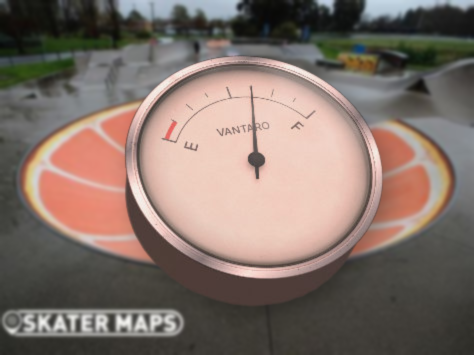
value=0.625
